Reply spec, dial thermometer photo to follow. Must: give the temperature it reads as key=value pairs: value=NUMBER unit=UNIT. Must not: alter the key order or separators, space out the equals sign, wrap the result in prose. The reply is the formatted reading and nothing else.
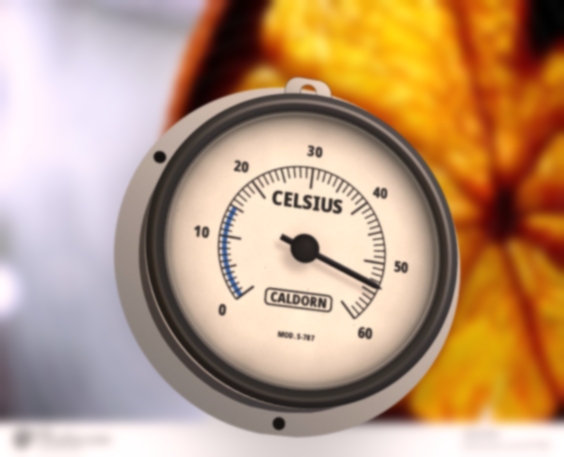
value=54 unit=°C
